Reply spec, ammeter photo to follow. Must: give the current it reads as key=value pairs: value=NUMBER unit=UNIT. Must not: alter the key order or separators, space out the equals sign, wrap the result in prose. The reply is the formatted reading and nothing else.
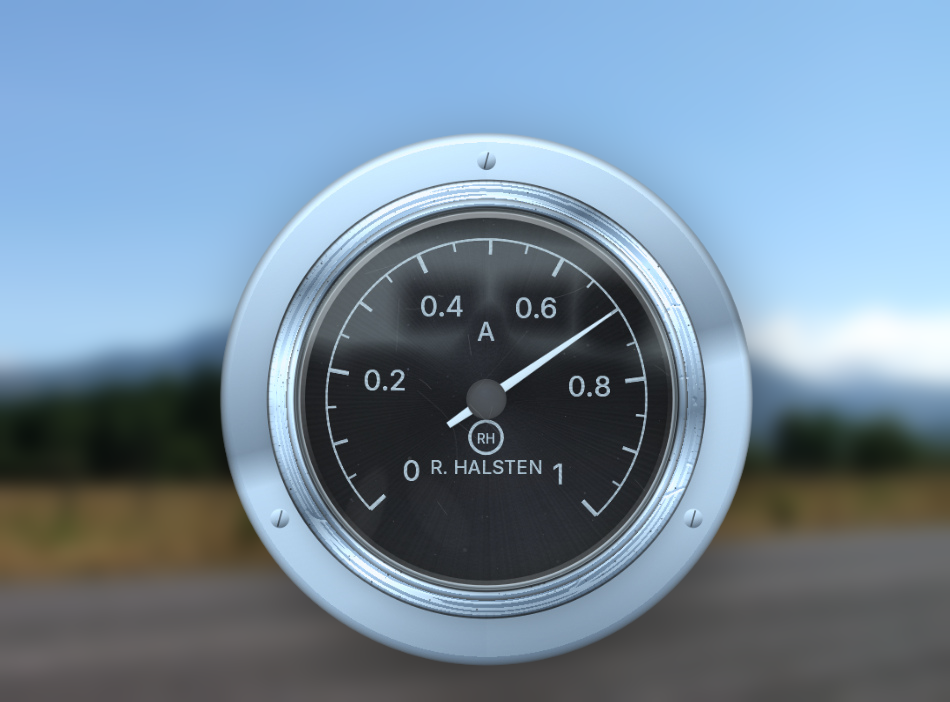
value=0.7 unit=A
